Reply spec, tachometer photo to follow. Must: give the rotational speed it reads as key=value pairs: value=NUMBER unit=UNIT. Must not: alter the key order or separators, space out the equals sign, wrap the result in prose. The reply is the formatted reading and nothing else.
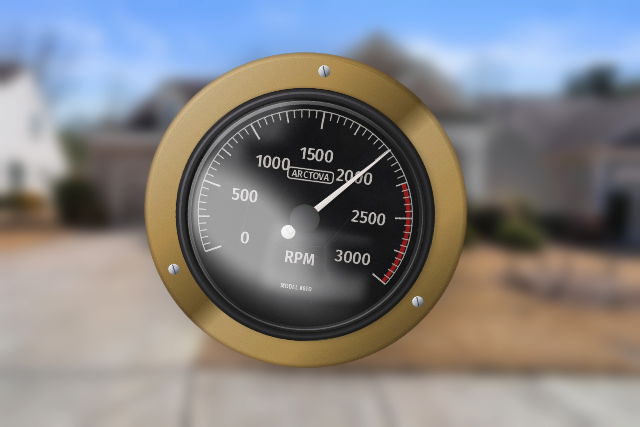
value=2000 unit=rpm
